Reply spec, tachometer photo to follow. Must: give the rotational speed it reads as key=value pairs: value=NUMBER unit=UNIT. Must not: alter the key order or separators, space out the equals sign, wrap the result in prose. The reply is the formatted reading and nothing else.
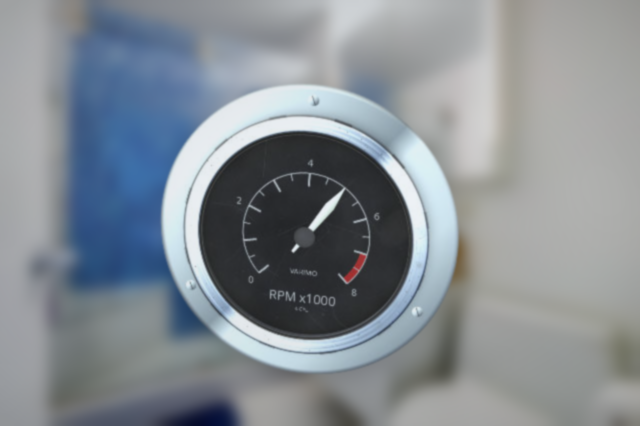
value=5000 unit=rpm
